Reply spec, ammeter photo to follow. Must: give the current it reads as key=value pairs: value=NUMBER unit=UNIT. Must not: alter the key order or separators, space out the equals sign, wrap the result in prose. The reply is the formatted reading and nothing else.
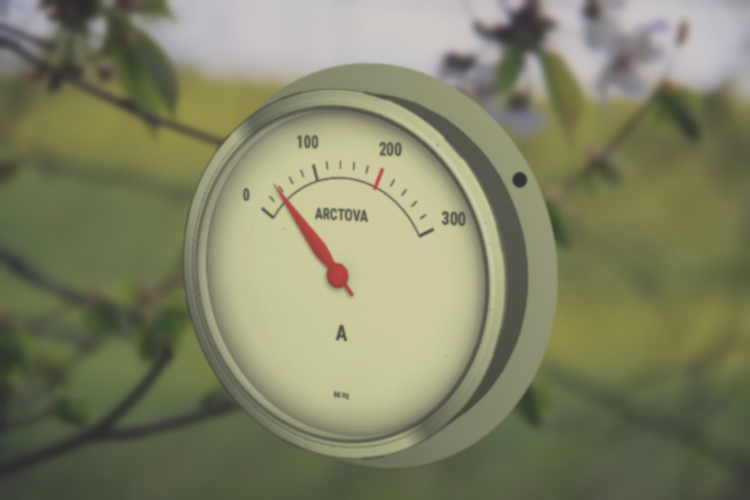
value=40 unit=A
